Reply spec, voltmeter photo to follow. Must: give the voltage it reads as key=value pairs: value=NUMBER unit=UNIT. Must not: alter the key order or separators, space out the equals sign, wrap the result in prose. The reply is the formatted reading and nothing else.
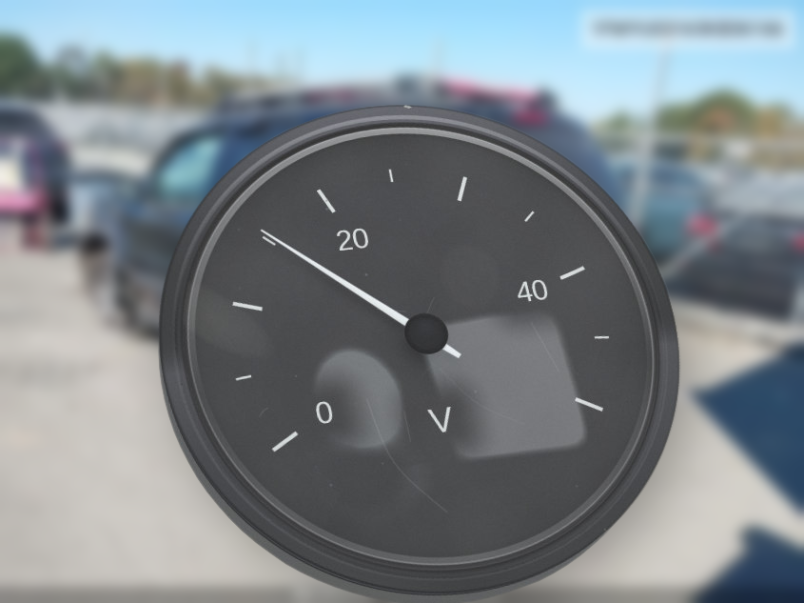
value=15 unit=V
